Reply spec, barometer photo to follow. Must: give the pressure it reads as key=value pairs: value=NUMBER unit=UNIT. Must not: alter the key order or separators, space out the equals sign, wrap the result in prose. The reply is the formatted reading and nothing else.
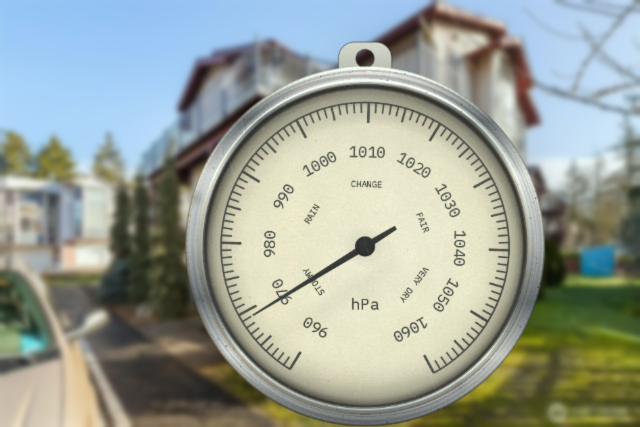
value=969 unit=hPa
